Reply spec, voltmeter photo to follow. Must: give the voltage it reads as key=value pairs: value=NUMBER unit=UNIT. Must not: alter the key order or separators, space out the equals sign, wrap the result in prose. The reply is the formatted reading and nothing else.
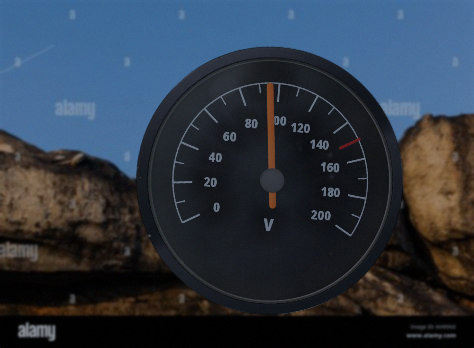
value=95 unit=V
